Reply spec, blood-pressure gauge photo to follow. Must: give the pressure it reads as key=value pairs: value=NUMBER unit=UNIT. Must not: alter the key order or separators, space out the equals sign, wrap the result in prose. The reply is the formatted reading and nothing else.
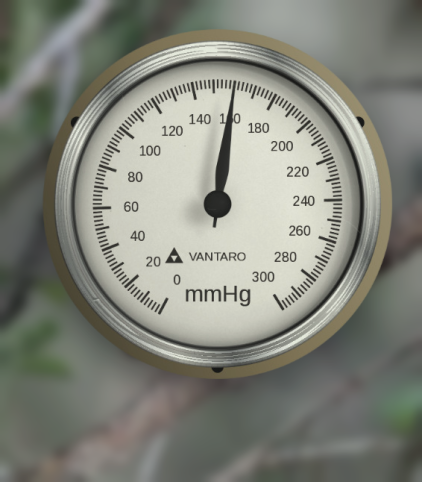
value=160 unit=mmHg
